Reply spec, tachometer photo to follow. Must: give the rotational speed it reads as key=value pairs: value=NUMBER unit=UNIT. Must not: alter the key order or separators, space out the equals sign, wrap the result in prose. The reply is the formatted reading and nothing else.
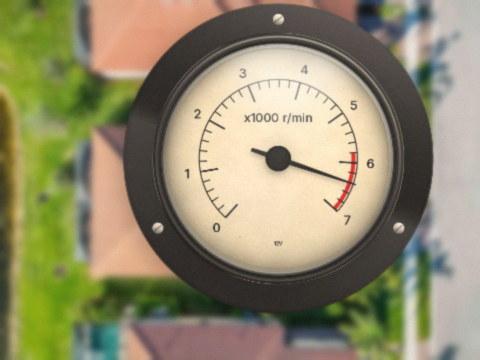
value=6400 unit=rpm
